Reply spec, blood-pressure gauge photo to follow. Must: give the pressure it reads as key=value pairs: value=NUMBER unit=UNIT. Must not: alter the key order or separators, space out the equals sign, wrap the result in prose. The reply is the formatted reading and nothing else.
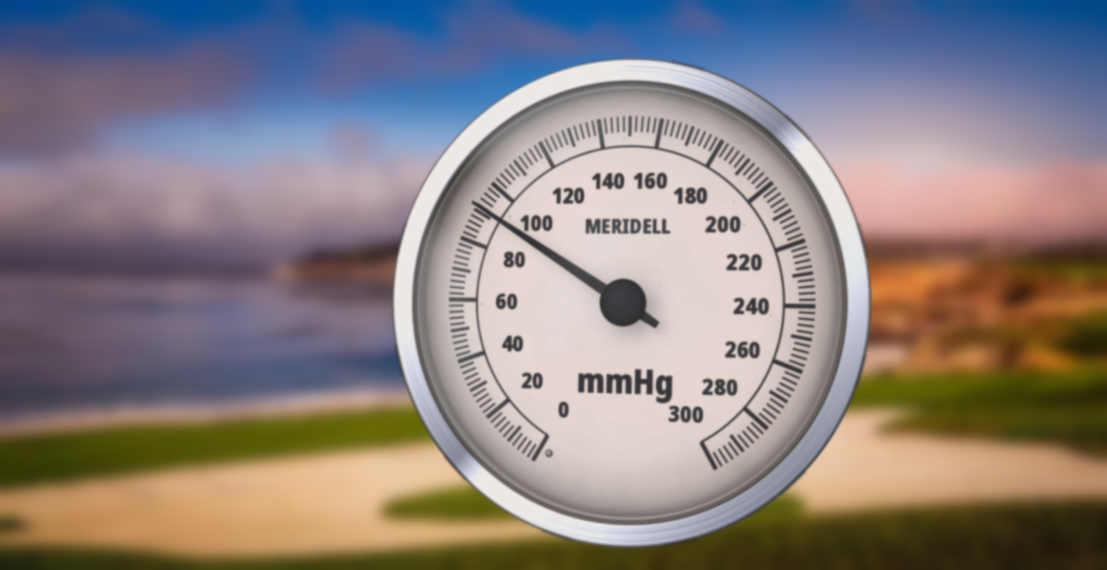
value=92 unit=mmHg
